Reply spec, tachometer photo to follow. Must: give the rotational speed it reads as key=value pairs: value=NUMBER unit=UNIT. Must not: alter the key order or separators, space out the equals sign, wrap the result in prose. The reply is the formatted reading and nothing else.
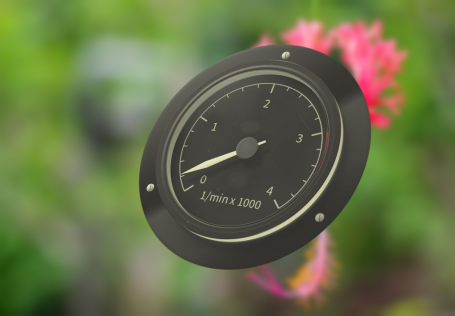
value=200 unit=rpm
